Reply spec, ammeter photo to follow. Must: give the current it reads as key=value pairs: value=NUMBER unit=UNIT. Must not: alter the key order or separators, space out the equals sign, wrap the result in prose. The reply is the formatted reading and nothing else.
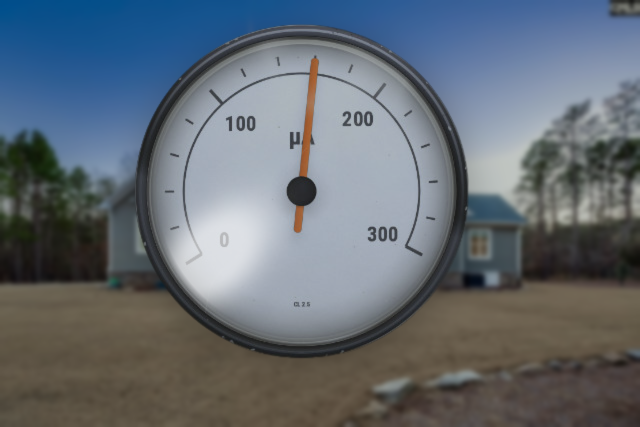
value=160 unit=µA
